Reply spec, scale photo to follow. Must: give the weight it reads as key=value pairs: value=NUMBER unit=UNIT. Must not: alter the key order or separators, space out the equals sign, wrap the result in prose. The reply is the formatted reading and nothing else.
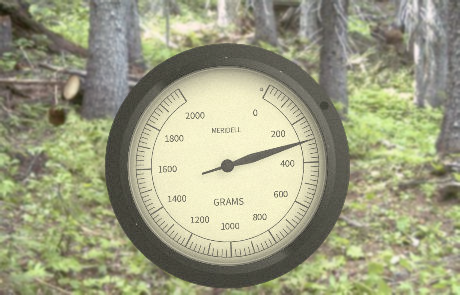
value=300 unit=g
